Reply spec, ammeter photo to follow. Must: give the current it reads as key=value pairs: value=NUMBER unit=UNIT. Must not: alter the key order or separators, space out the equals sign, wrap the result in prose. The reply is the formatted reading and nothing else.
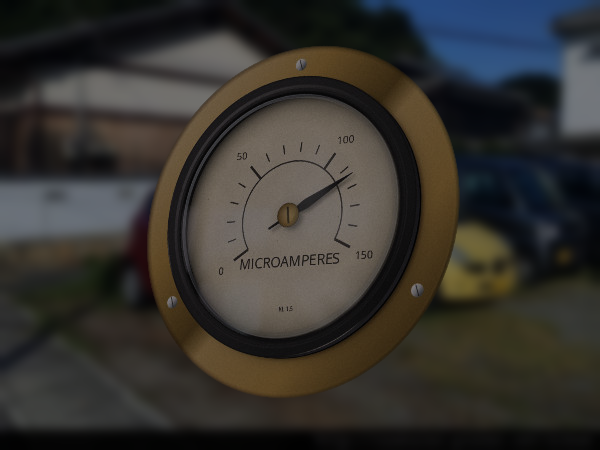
value=115 unit=µA
